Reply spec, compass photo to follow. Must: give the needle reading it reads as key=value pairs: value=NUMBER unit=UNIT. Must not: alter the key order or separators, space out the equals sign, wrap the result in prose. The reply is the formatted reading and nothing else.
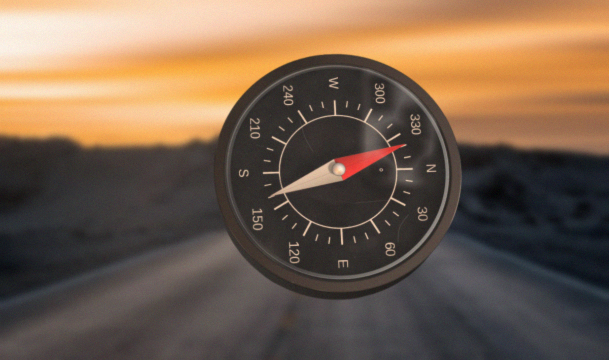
value=340 unit=°
